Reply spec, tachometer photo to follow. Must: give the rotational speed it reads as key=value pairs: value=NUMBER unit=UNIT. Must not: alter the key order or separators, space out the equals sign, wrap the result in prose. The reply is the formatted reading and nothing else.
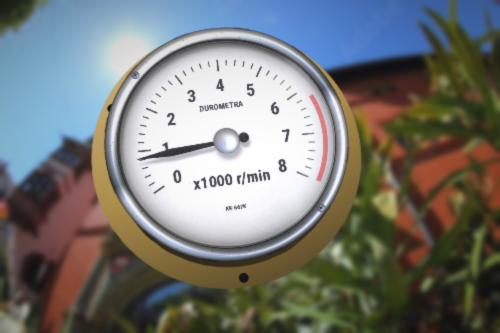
value=800 unit=rpm
